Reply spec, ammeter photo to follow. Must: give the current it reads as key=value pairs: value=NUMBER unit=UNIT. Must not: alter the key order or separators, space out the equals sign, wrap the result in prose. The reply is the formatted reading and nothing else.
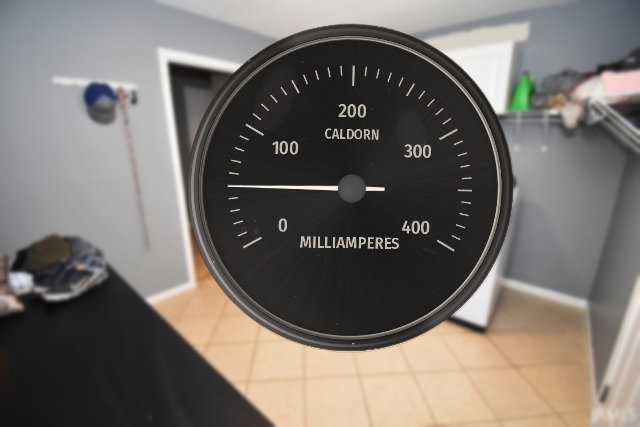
value=50 unit=mA
